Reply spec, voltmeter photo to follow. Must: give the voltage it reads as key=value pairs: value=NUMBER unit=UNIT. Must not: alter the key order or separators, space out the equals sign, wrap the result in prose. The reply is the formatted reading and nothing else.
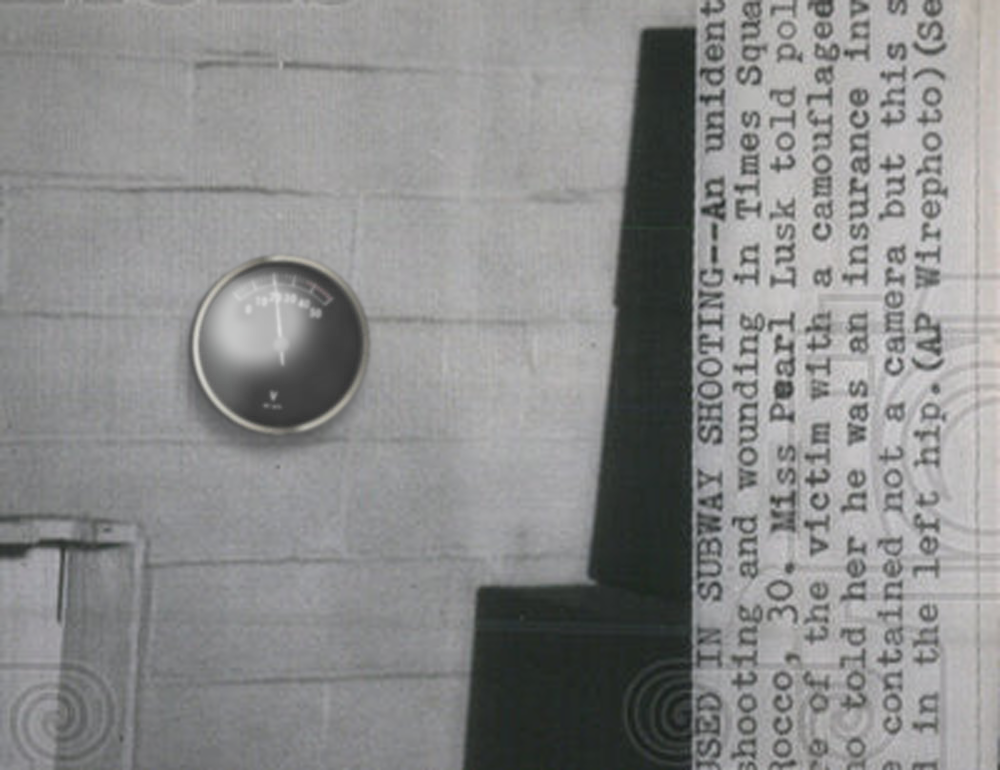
value=20 unit=V
